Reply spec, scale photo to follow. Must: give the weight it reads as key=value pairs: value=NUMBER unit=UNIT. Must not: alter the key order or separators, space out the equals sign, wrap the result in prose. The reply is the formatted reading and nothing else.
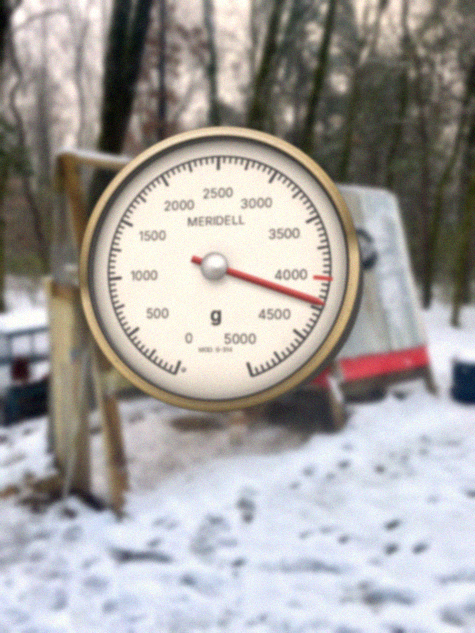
value=4200 unit=g
